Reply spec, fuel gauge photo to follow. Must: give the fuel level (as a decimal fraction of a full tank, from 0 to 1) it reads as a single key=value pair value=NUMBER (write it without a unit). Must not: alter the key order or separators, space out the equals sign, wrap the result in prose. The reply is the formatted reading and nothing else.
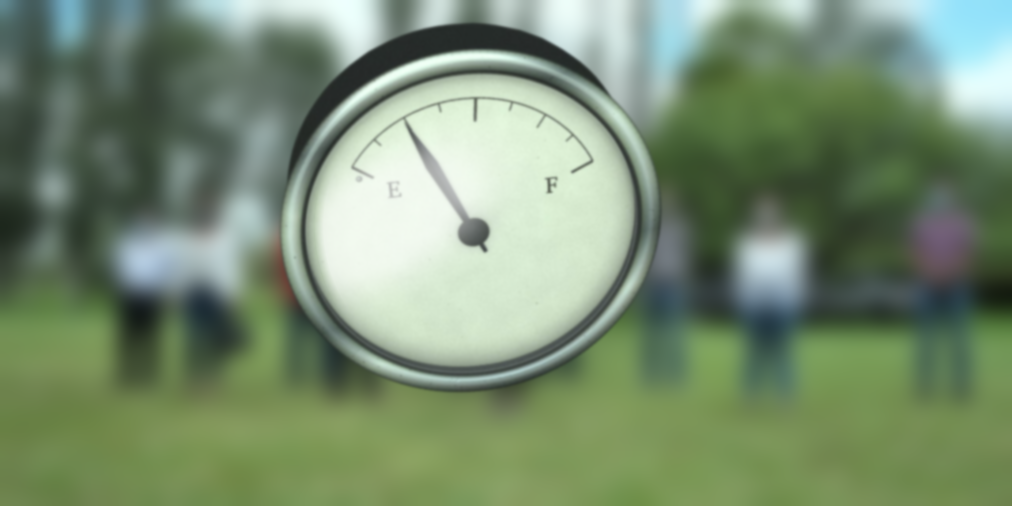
value=0.25
